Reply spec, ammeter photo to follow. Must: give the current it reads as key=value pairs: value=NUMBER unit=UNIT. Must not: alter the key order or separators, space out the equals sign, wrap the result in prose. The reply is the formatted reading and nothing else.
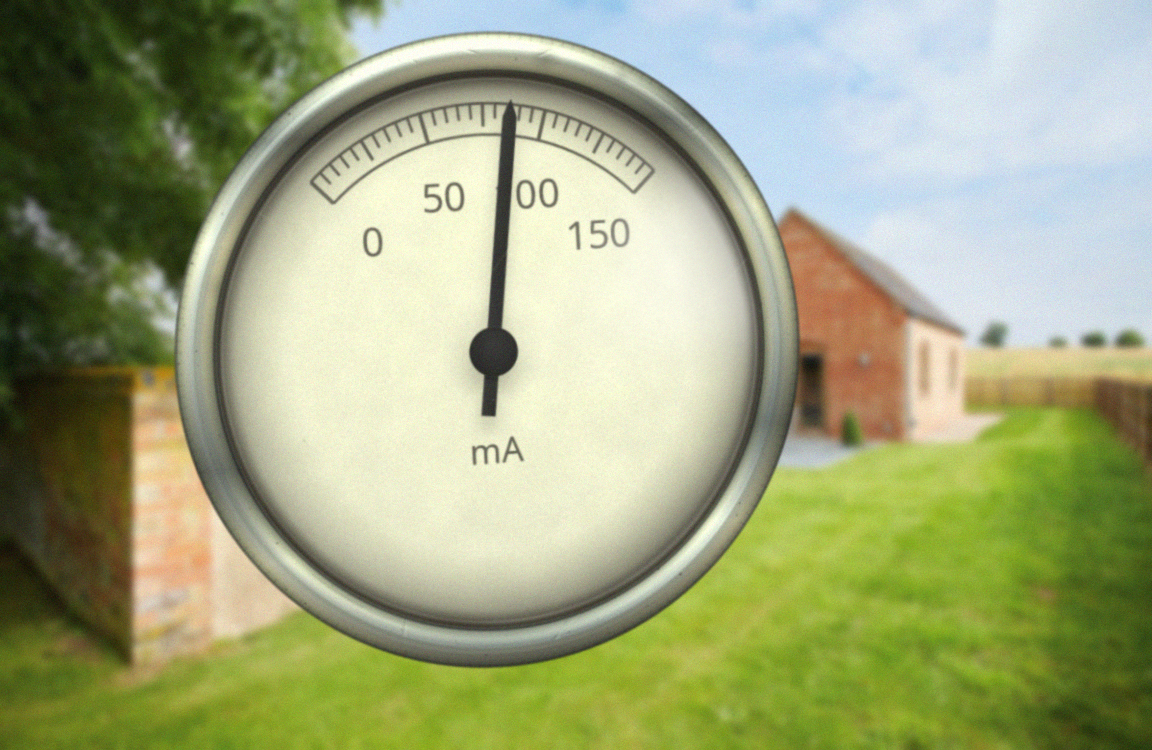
value=85 unit=mA
